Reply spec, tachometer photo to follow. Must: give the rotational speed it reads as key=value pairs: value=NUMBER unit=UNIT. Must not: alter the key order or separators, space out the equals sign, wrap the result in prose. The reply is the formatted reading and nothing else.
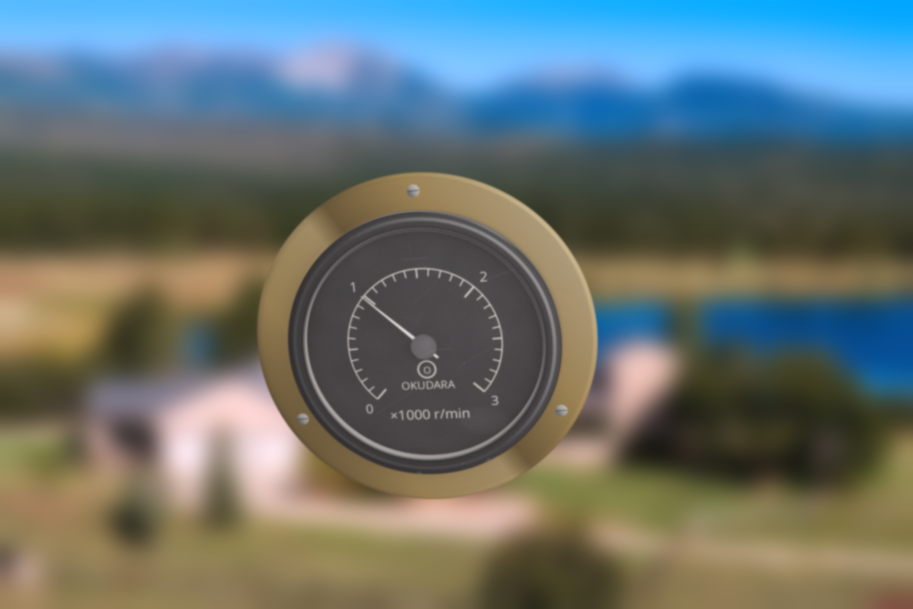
value=1000 unit=rpm
